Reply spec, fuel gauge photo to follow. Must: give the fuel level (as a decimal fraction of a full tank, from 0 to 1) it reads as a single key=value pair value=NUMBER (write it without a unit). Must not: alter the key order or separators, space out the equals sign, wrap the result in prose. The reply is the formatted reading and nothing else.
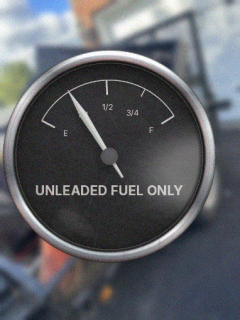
value=0.25
